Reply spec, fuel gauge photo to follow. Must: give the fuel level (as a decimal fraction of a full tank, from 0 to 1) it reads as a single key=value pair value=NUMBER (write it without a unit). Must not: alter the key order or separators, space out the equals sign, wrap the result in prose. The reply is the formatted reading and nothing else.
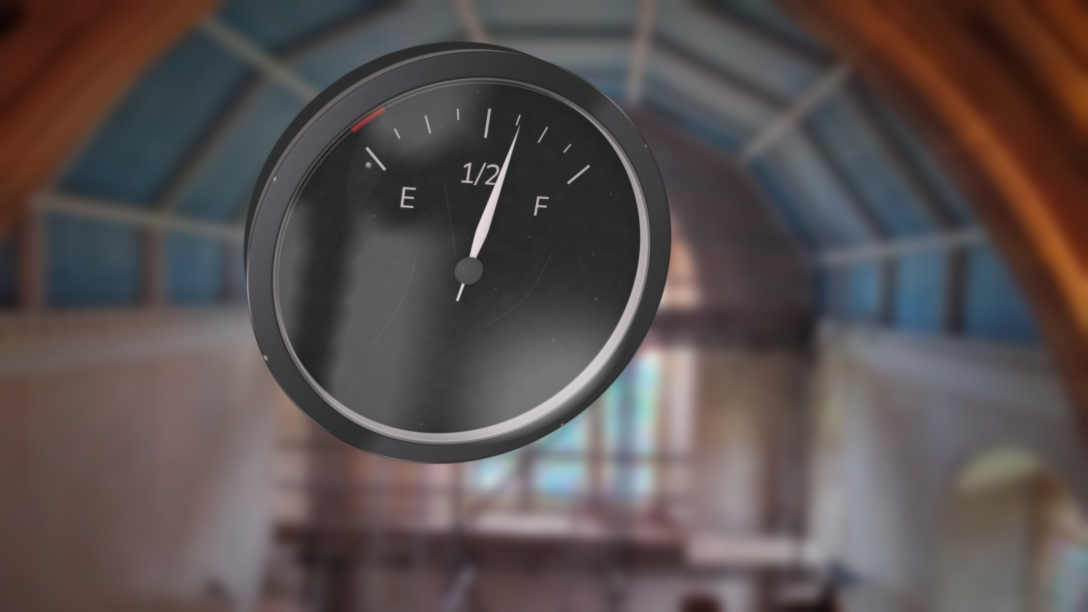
value=0.625
